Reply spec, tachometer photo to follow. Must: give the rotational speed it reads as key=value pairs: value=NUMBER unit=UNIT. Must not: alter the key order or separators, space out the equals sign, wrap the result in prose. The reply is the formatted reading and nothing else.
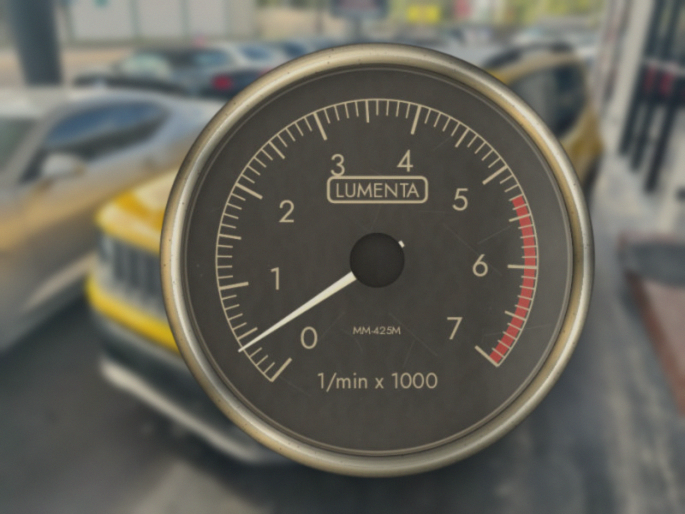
value=400 unit=rpm
